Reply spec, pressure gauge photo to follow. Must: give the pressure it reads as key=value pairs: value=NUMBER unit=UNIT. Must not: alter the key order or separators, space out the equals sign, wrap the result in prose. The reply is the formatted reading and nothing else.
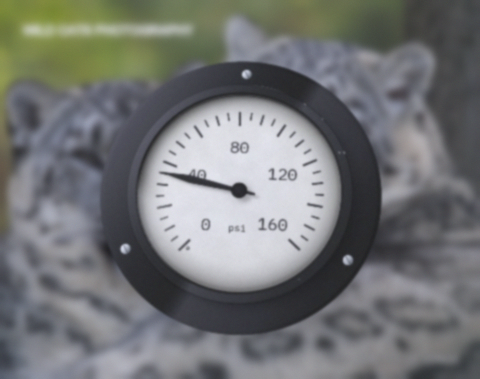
value=35 unit=psi
